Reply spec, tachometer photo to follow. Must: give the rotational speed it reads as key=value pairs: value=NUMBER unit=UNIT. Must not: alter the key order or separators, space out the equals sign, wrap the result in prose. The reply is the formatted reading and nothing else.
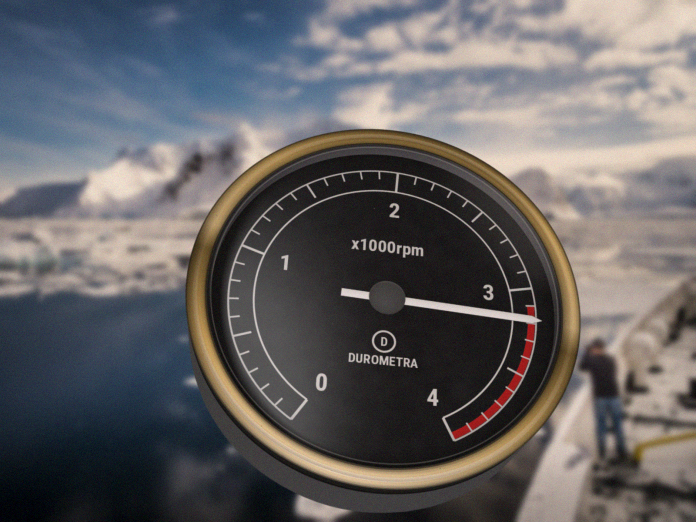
value=3200 unit=rpm
